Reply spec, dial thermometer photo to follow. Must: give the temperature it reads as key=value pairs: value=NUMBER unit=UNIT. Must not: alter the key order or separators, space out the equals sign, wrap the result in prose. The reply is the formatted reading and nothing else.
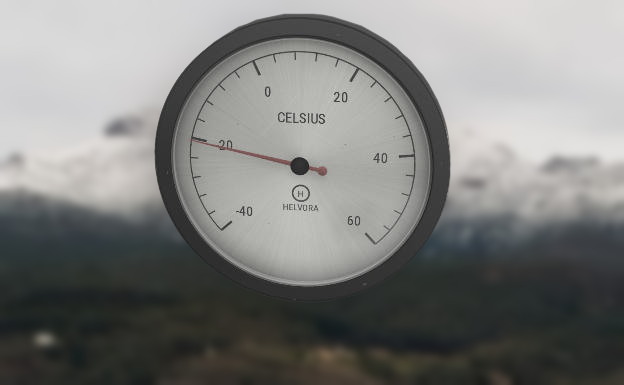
value=-20 unit=°C
